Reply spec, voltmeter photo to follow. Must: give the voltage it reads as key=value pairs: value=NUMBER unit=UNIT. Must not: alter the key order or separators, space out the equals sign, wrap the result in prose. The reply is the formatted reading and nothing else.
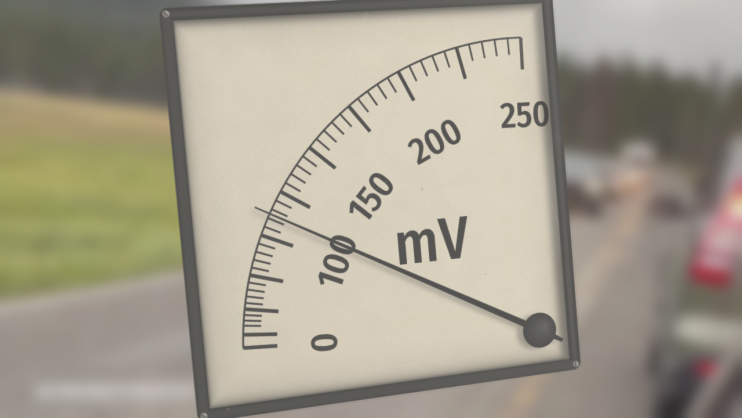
value=112.5 unit=mV
